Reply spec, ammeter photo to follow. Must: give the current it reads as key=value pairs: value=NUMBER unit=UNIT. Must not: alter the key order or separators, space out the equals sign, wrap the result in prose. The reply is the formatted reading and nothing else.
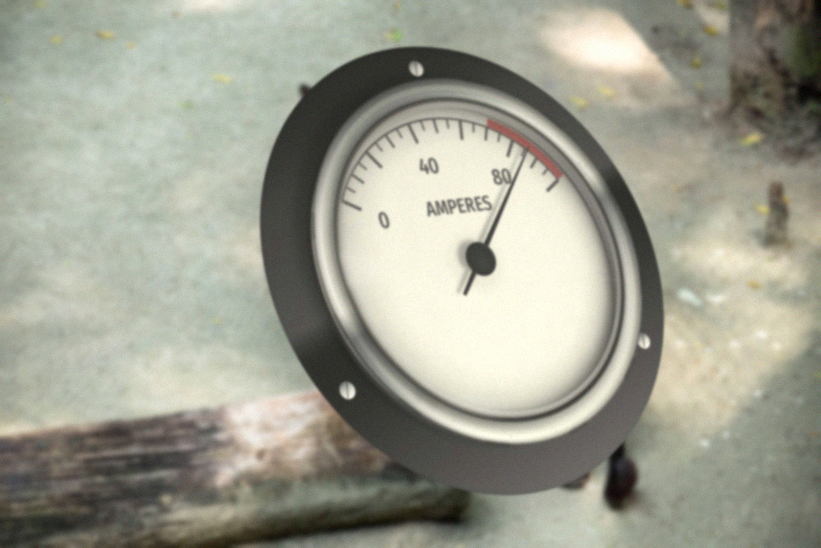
value=85 unit=A
